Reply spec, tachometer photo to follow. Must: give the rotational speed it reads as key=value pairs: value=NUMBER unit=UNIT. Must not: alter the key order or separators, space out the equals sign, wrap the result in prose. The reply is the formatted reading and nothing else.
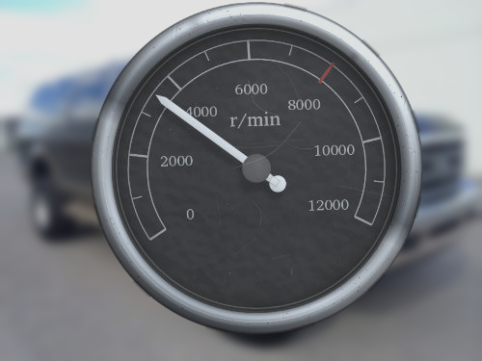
value=3500 unit=rpm
